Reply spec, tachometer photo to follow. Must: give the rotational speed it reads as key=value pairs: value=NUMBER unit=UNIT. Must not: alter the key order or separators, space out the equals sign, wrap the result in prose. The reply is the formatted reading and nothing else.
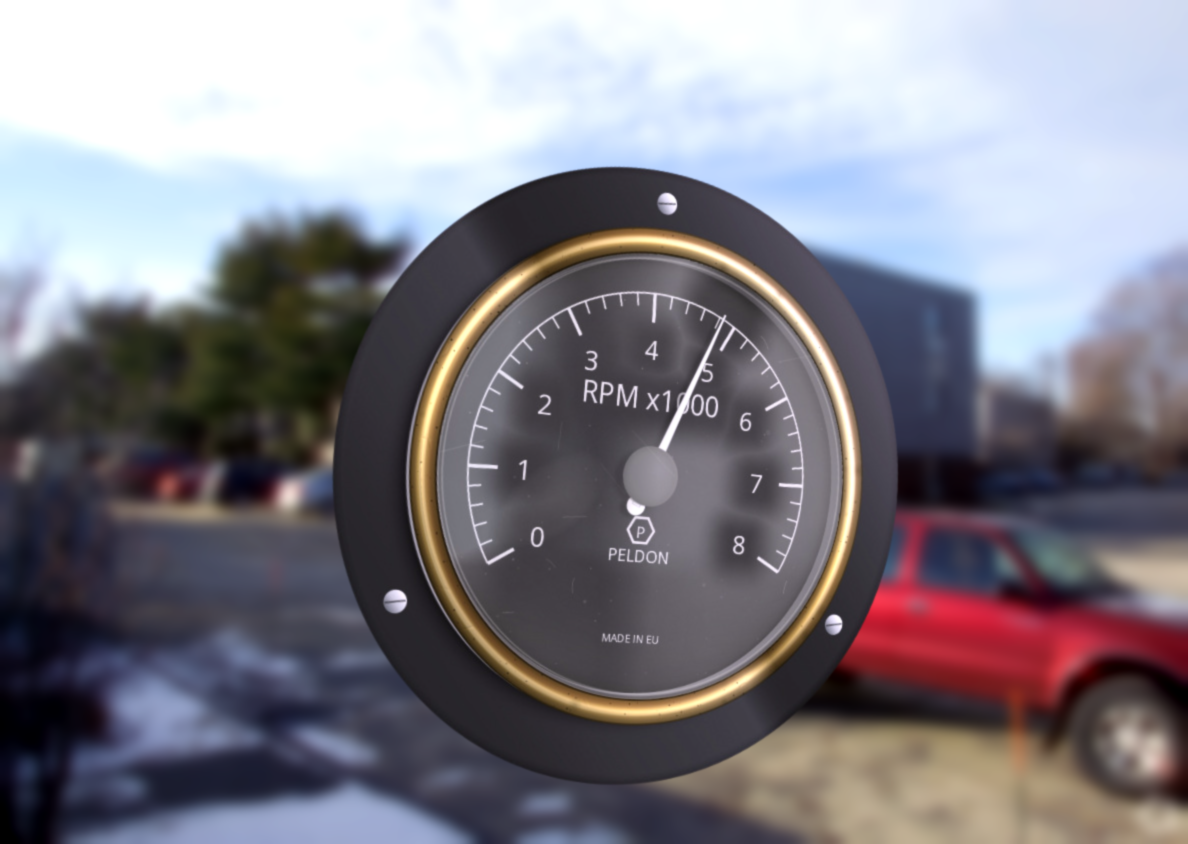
value=4800 unit=rpm
